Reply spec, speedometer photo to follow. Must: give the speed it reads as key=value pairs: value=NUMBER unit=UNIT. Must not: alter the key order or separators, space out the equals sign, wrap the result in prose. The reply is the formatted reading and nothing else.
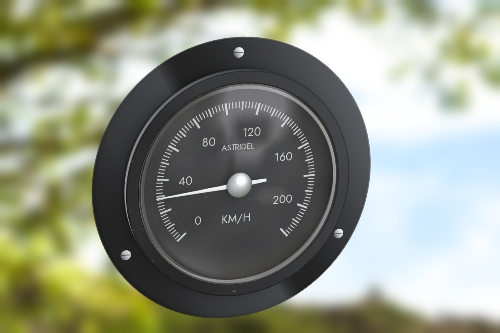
value=30 unit=km/h
